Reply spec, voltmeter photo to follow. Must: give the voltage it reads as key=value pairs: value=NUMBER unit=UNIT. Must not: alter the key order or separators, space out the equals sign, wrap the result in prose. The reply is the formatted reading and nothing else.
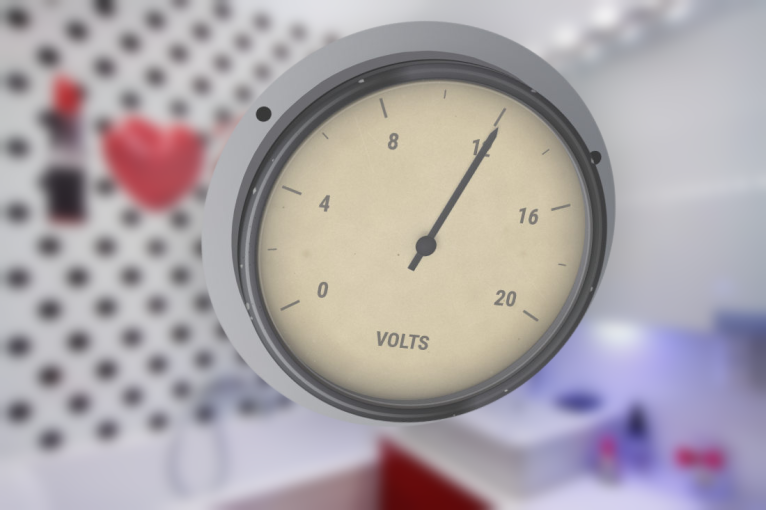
value=12 unit=V
